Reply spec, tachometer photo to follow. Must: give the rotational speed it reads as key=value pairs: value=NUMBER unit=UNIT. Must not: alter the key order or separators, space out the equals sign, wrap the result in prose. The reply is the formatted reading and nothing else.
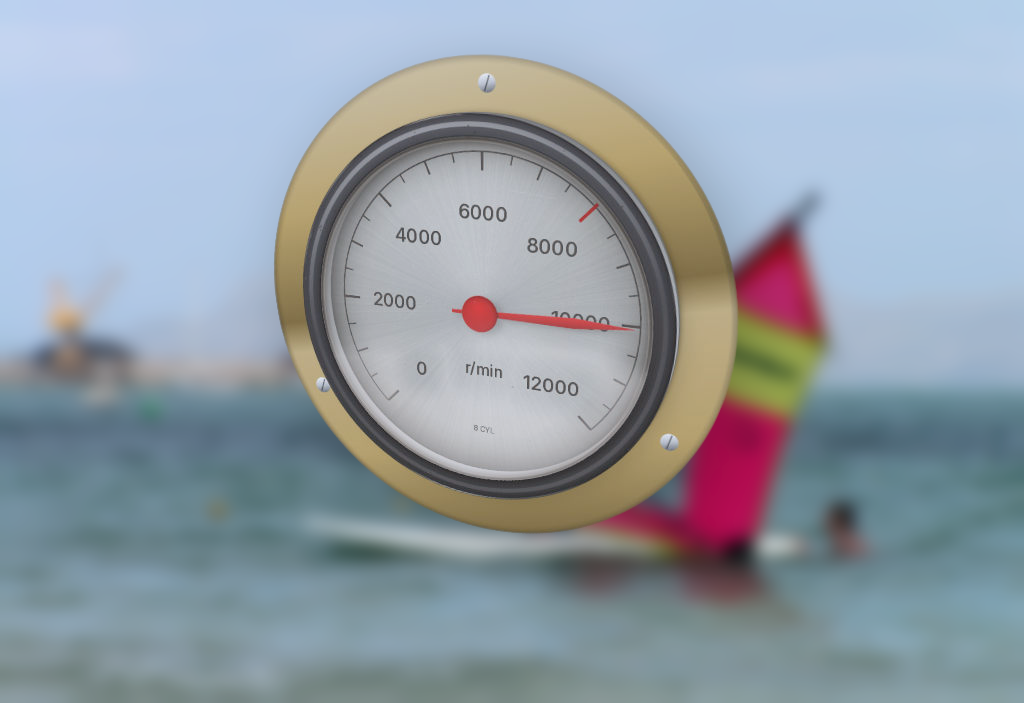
value=10000 unit=rpm
